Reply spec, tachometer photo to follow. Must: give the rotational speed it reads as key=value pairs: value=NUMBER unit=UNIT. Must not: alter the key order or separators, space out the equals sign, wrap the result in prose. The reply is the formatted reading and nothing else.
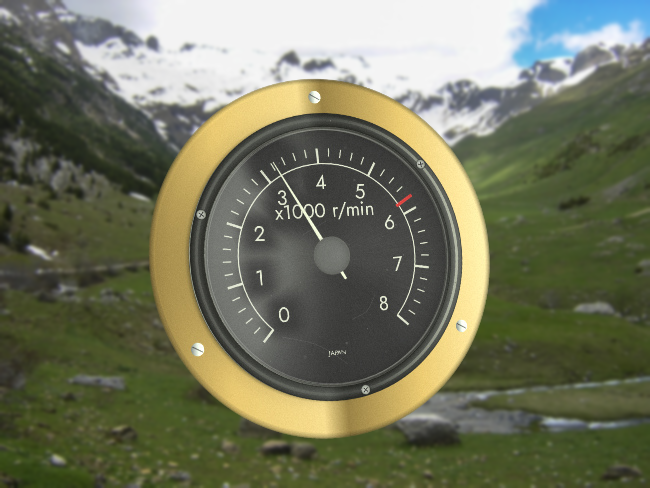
value=3200 unit=rpm
